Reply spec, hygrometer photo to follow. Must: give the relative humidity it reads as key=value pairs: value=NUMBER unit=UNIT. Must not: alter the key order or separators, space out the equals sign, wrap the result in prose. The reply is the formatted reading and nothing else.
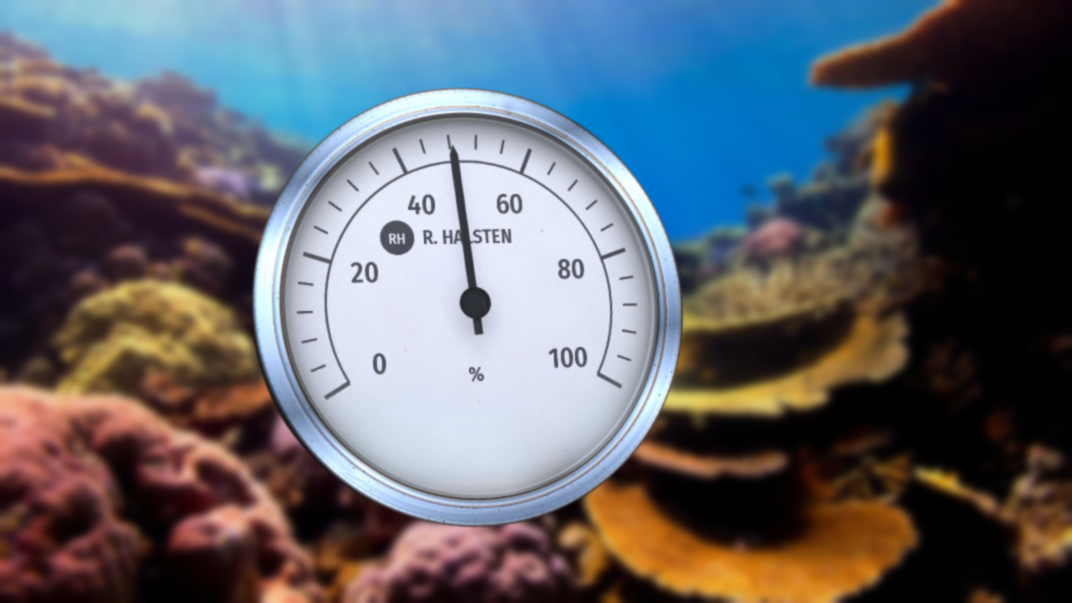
value=48 unit=%
